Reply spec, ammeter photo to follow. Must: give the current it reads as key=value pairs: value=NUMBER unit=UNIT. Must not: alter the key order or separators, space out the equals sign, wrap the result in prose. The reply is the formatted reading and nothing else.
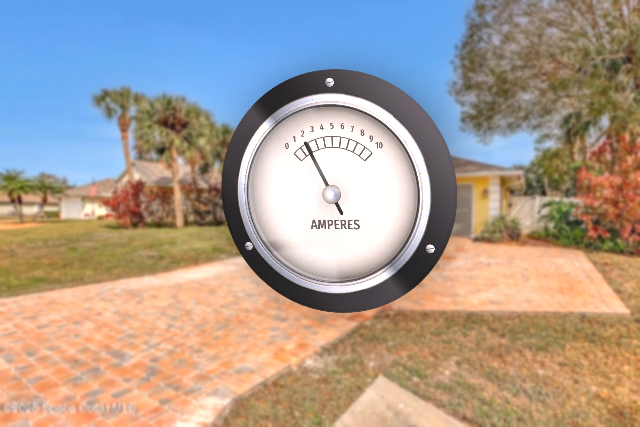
value=2 unit=A
